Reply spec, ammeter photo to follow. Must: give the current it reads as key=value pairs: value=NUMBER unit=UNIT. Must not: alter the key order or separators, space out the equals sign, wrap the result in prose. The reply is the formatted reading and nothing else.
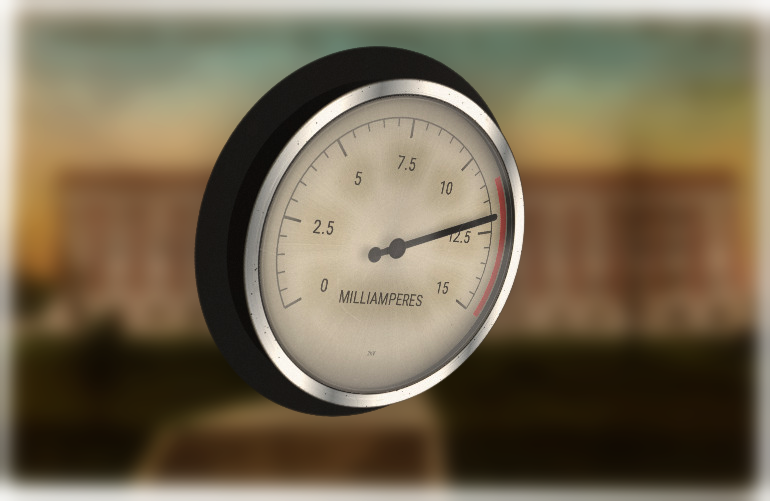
value=12 unit=mA
